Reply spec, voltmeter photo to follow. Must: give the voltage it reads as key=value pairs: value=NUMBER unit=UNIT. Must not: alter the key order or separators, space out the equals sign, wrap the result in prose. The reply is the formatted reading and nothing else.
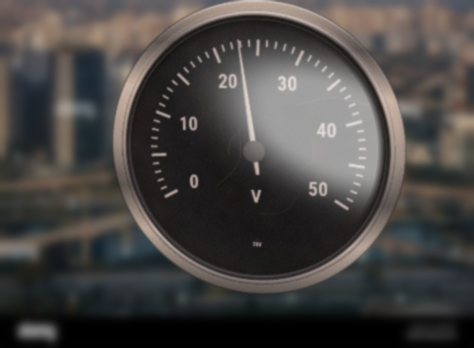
value=23 unit=V
